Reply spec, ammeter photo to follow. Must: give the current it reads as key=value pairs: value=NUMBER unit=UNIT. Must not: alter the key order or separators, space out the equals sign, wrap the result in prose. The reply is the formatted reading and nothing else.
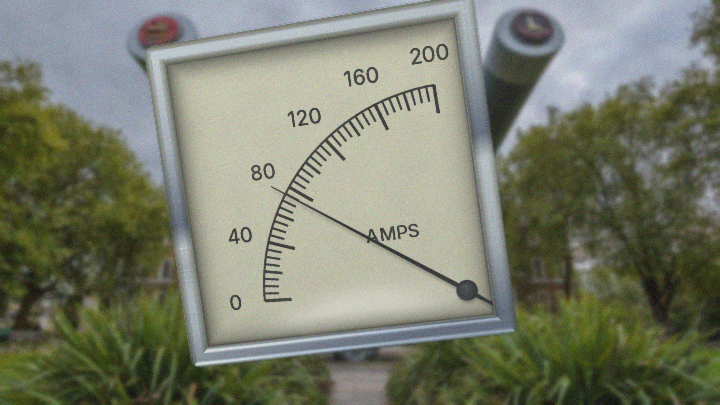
value=75 unit=A
